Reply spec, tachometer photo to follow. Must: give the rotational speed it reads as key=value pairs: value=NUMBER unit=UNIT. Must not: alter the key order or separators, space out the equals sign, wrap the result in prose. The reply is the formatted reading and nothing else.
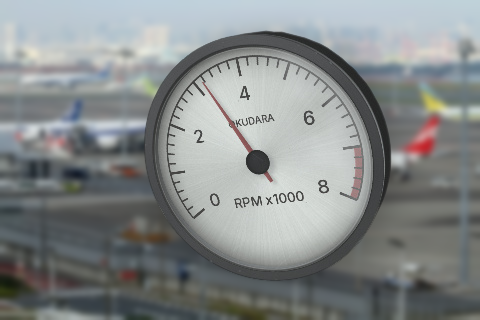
value=3200 unit=rpm
